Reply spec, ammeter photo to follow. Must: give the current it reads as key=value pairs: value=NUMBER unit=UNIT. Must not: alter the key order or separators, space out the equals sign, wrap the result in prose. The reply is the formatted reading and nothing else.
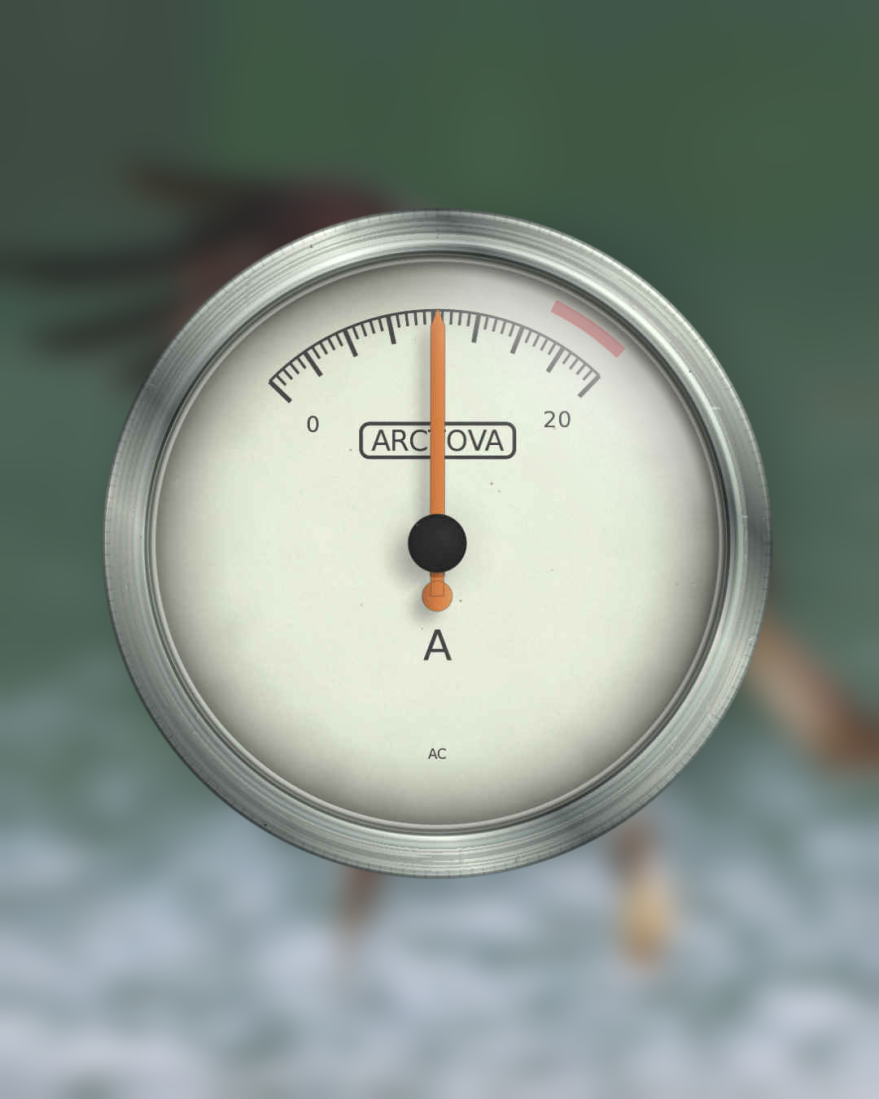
value=10.25 unit=A
